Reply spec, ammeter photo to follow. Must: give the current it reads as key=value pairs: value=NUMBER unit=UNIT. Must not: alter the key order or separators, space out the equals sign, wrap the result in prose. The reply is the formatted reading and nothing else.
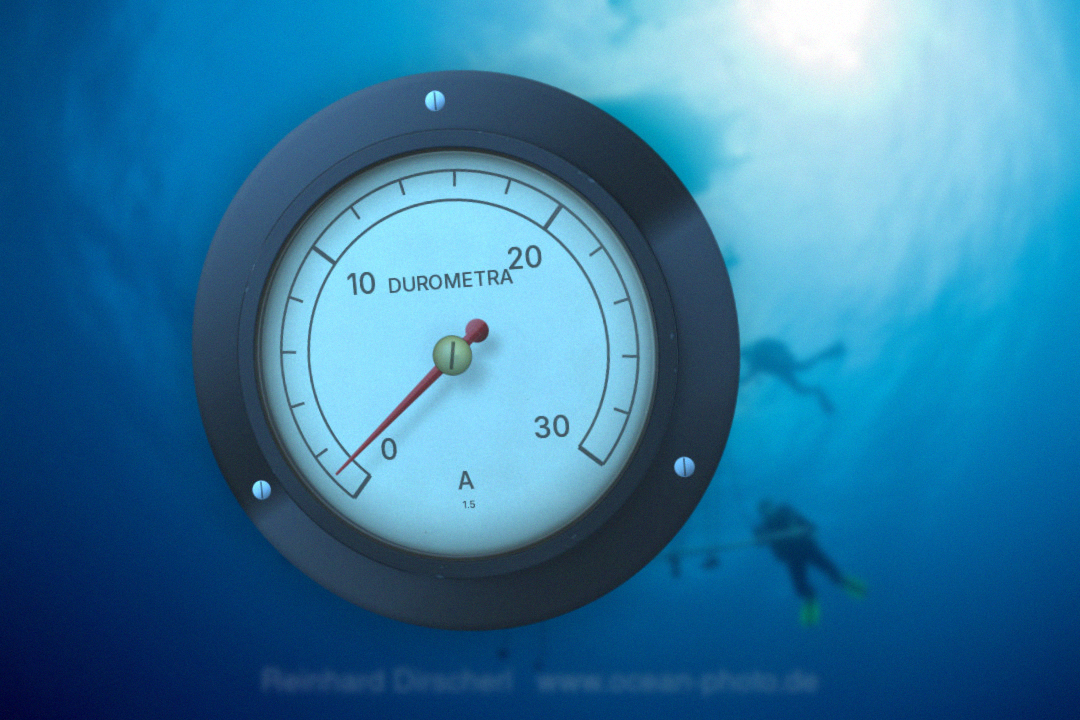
value=1 unit=A
